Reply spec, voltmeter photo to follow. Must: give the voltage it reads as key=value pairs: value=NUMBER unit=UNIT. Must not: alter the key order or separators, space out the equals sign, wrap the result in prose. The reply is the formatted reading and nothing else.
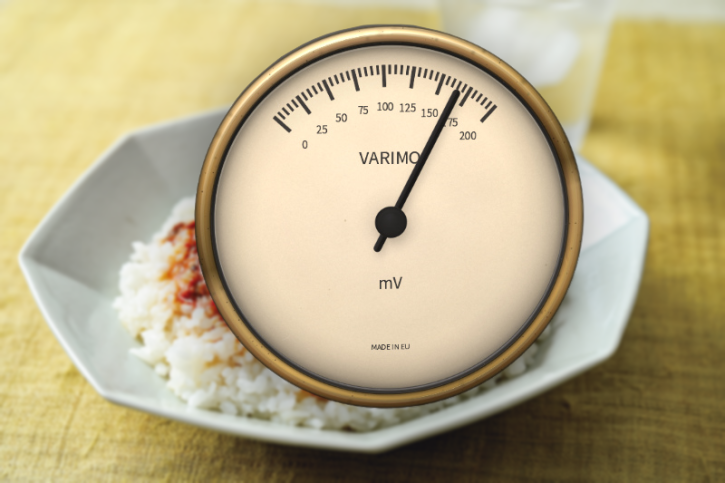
value=165 unit=mV
